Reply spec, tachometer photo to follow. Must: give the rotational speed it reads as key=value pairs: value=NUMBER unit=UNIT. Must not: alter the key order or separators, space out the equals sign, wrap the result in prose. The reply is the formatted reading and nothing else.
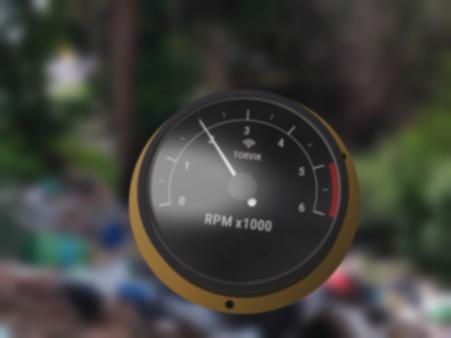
value=2000 unit=rpm
